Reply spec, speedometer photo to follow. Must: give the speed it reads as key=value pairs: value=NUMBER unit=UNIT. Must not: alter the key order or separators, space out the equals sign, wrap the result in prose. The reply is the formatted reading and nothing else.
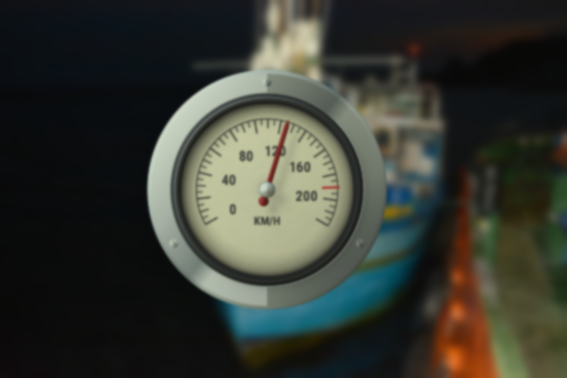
value=125 unit=km/h
